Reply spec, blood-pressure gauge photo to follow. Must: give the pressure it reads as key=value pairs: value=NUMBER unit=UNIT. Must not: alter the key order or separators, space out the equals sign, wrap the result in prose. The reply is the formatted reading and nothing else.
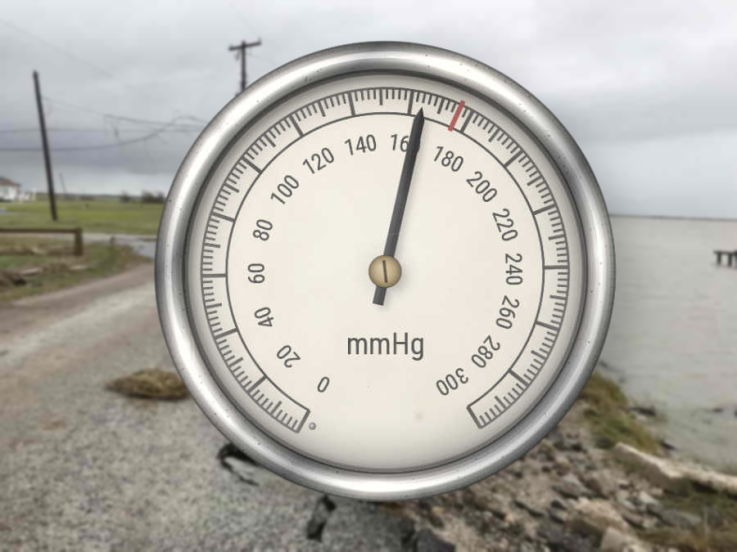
value=164 unit=mmHg
